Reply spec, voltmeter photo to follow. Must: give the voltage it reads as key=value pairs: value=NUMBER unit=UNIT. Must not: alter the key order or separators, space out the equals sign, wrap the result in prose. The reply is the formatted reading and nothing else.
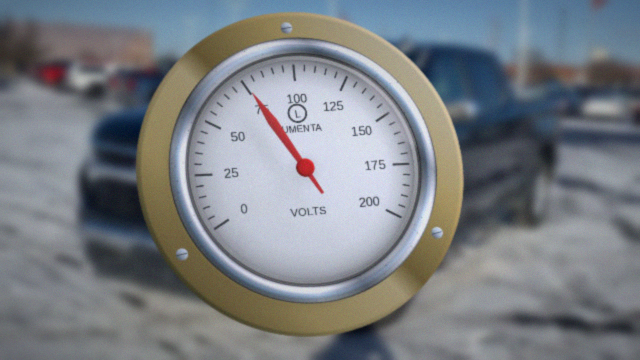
value=75 unit=V
